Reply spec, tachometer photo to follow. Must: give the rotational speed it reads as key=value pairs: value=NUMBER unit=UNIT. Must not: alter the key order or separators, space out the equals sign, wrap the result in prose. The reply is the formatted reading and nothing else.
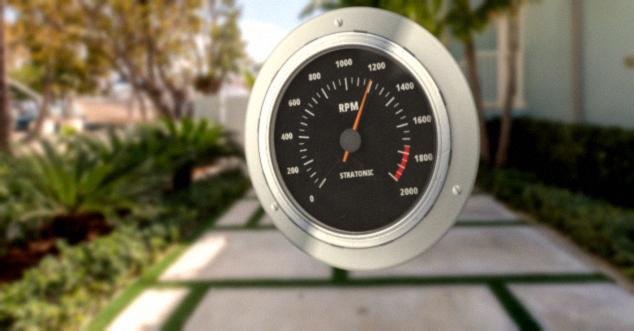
value=1200 unit=rpm
